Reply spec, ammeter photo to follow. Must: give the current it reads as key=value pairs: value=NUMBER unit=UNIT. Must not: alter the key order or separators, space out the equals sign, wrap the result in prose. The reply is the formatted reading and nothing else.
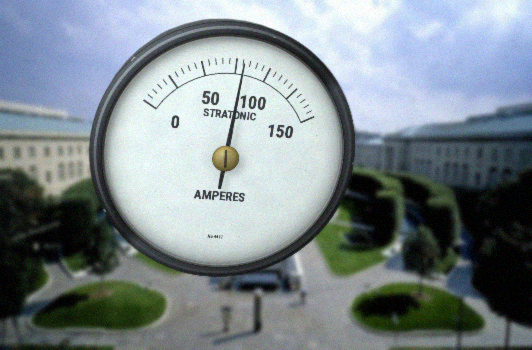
value=80 unit=A
